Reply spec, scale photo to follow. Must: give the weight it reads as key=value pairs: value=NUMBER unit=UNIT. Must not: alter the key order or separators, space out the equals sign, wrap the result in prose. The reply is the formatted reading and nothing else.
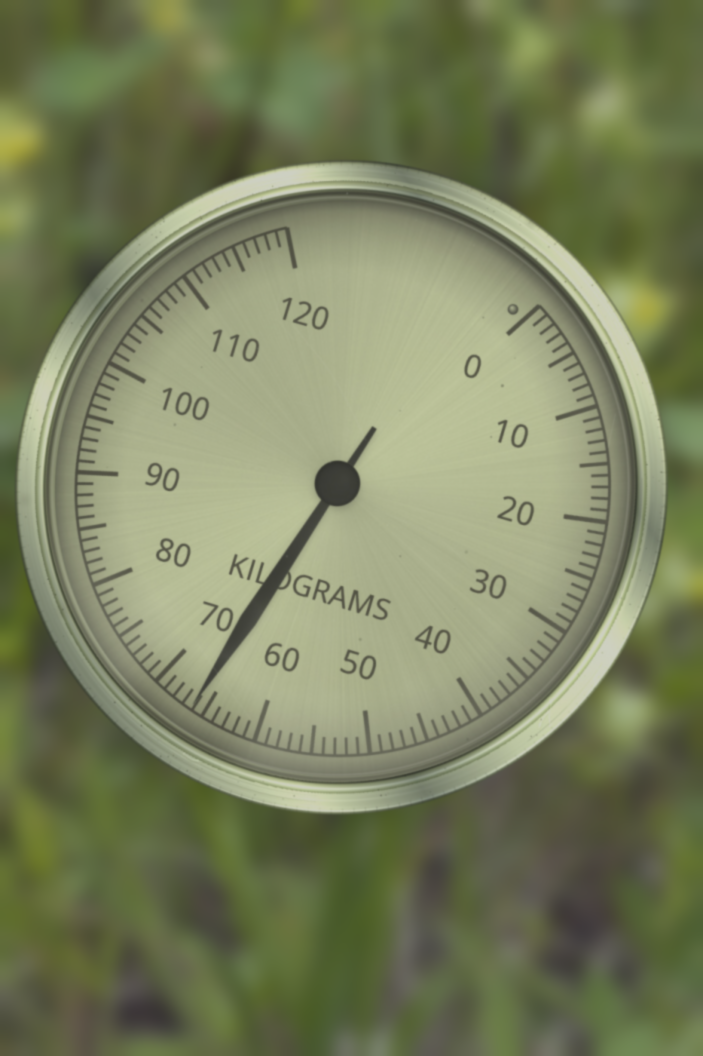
value=66 unit=kg
